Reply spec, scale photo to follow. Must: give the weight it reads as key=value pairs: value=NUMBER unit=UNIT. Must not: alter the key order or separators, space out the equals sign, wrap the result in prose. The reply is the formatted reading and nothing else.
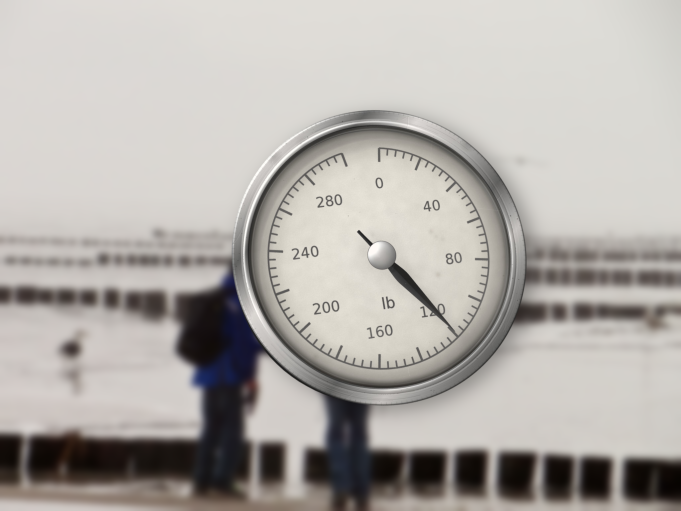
value=120 unit=lb
